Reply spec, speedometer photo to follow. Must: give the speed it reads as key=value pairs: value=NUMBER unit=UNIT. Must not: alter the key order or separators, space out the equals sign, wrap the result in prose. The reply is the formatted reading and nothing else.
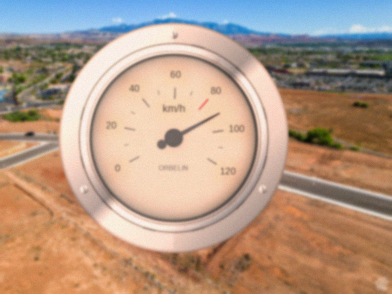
value=90 unit=km/h
